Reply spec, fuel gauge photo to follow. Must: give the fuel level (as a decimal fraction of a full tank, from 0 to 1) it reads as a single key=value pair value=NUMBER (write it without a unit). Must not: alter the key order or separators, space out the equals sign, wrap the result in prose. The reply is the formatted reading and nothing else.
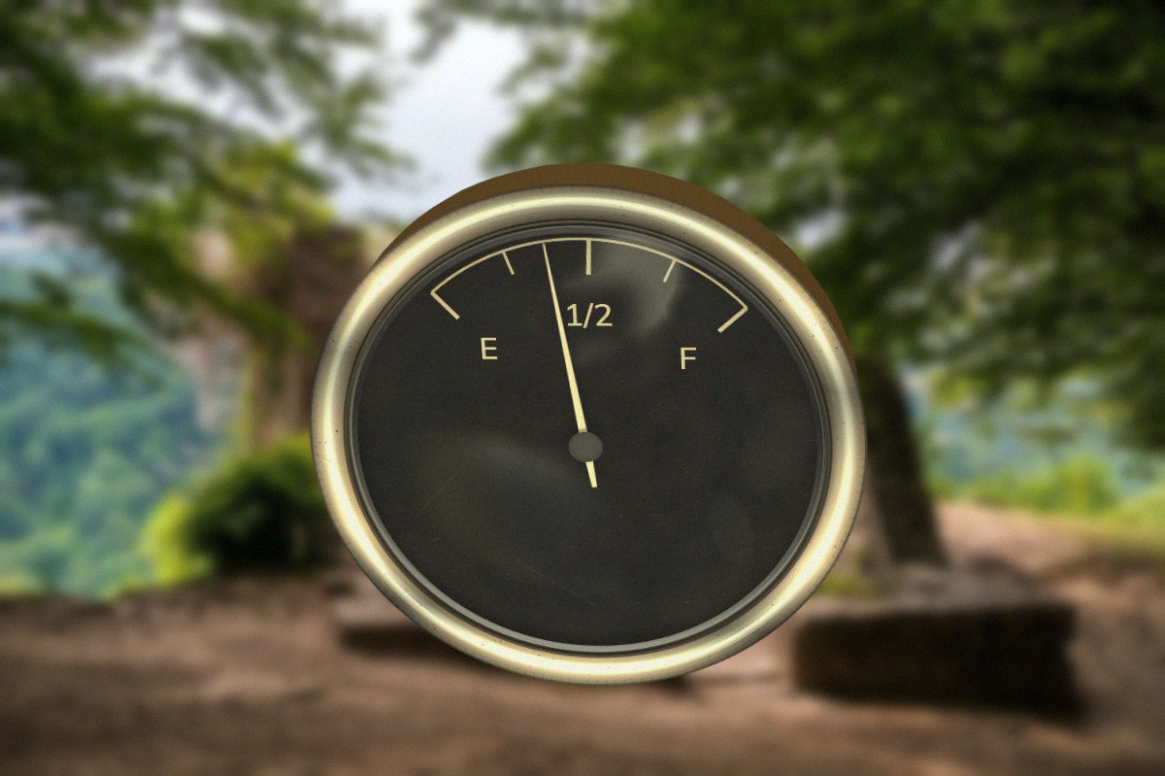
value=0.375
